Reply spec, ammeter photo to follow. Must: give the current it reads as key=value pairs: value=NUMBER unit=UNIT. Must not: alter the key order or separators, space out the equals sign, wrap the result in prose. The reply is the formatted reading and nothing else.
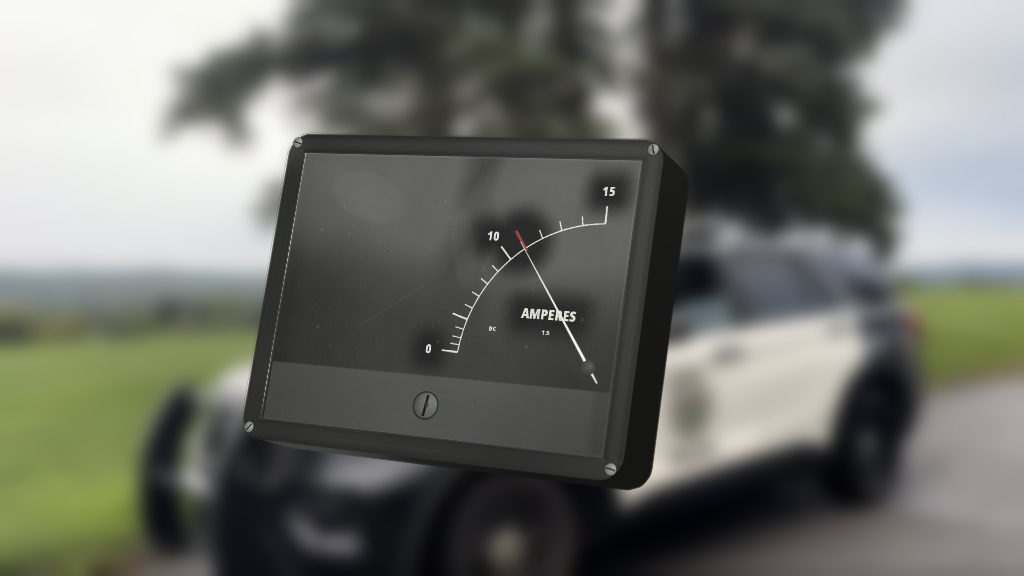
value=11 unit=A
